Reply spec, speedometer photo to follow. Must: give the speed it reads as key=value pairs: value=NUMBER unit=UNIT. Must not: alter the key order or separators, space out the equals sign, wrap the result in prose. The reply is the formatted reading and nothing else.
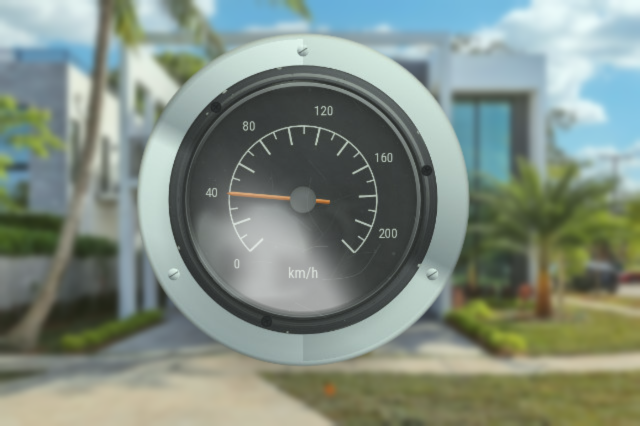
value=40 unit=km/h
